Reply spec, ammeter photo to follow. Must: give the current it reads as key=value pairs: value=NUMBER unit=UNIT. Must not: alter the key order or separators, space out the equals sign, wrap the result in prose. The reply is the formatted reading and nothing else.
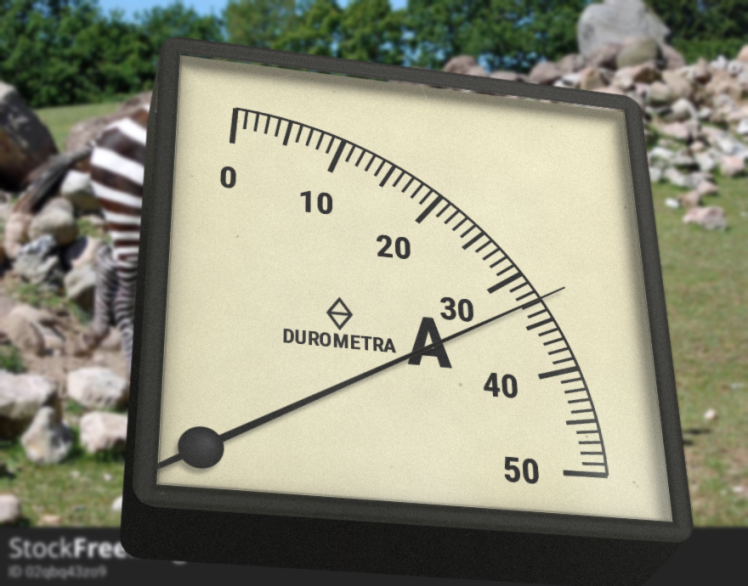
value=33 unit=A
